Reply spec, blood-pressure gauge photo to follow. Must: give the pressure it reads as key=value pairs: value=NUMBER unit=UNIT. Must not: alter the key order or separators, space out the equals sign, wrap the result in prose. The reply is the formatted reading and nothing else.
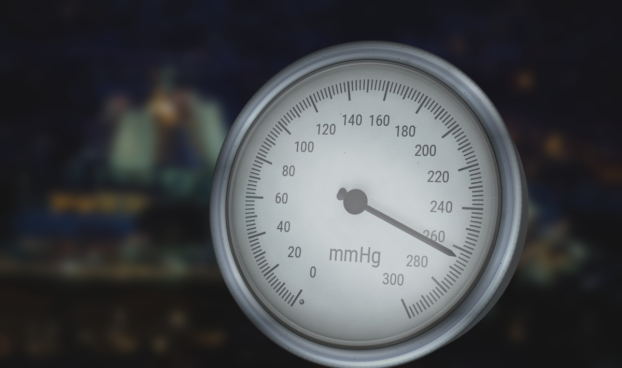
value=264 unit=mmHg
